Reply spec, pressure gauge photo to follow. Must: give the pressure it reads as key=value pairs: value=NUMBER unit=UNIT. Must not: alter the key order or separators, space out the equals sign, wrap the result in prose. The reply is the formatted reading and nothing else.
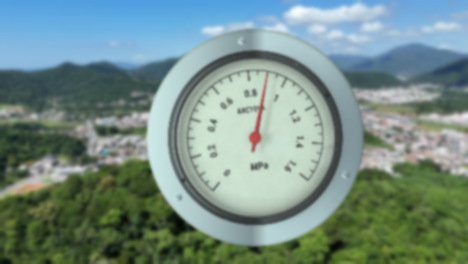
value=0.9 unit=MPa
